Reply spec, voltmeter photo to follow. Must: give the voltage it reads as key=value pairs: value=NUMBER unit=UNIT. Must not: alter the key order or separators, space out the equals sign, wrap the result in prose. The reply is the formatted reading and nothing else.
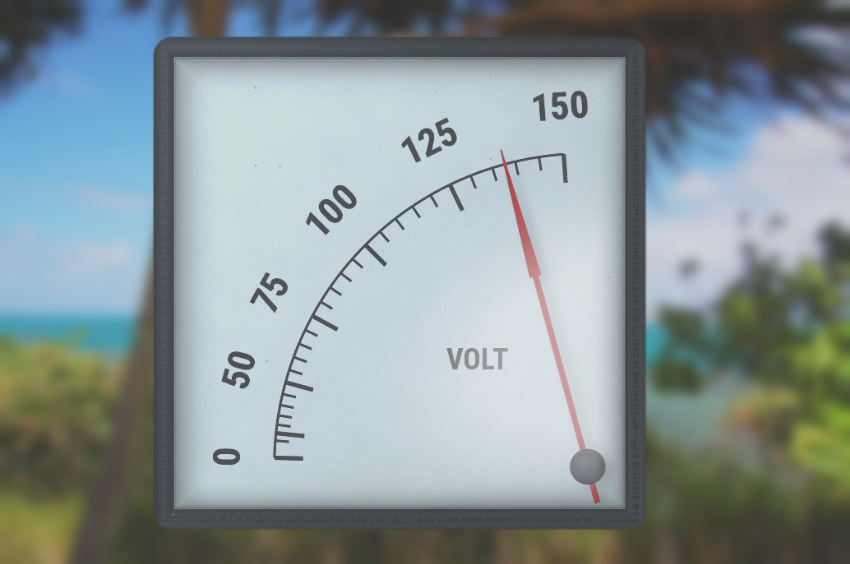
value=137.5 unit=V
